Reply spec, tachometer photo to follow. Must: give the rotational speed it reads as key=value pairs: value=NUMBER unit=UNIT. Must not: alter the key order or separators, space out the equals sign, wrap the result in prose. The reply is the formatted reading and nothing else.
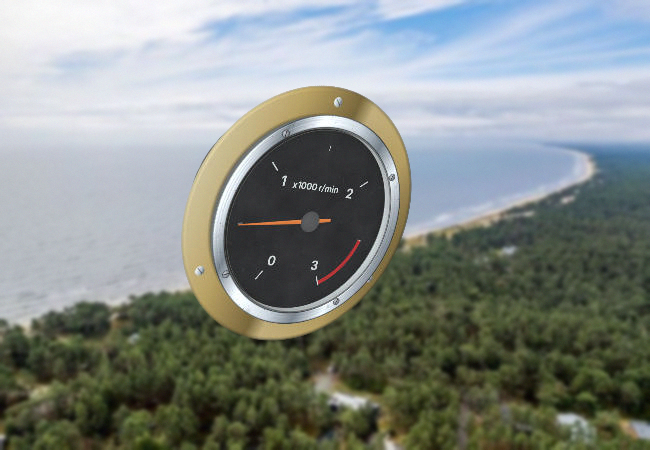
value=500 unit=rpm
